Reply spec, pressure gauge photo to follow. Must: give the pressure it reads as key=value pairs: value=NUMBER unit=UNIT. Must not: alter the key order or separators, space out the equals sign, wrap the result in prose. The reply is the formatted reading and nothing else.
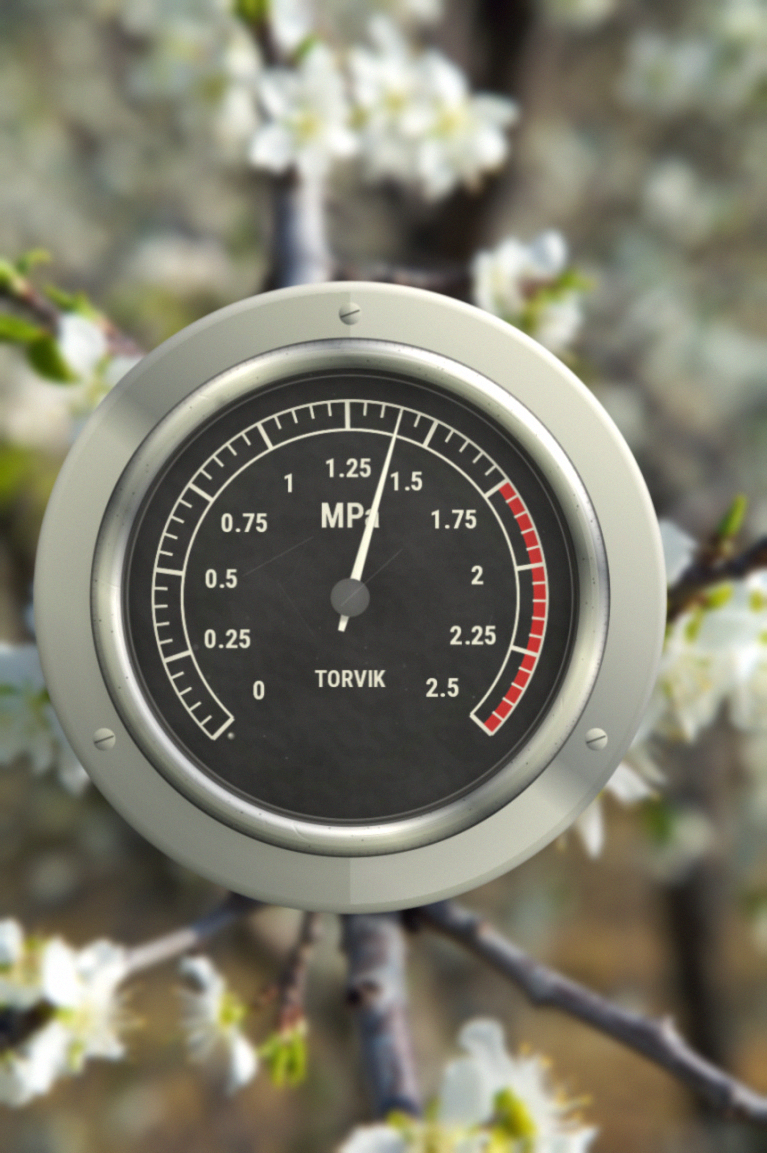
value=1.4 unit=MPa
